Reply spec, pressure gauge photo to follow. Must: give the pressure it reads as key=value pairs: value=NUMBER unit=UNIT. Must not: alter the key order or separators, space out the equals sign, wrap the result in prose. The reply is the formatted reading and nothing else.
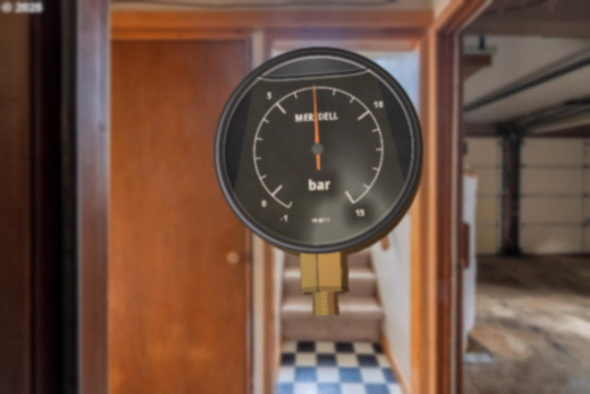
value=7 unit=bar
